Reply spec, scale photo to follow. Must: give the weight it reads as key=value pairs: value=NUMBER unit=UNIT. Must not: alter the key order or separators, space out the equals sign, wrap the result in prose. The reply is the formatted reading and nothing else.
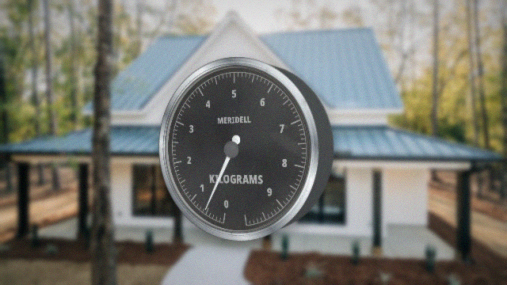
value=0.5 unit=kg
